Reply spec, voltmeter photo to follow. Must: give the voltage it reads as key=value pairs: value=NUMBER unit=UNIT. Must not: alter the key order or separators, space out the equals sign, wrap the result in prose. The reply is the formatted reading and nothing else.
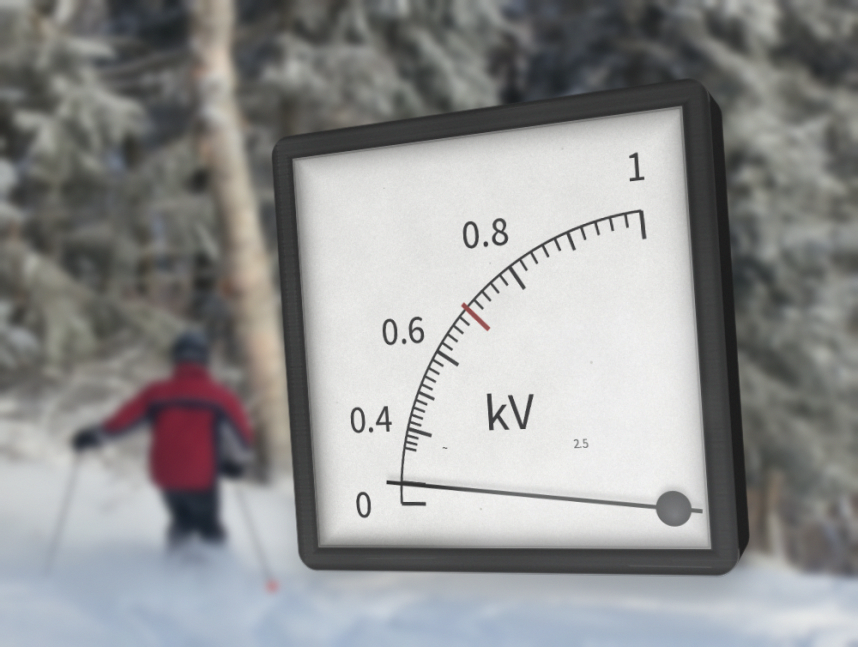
value=0.2 unit=kV
